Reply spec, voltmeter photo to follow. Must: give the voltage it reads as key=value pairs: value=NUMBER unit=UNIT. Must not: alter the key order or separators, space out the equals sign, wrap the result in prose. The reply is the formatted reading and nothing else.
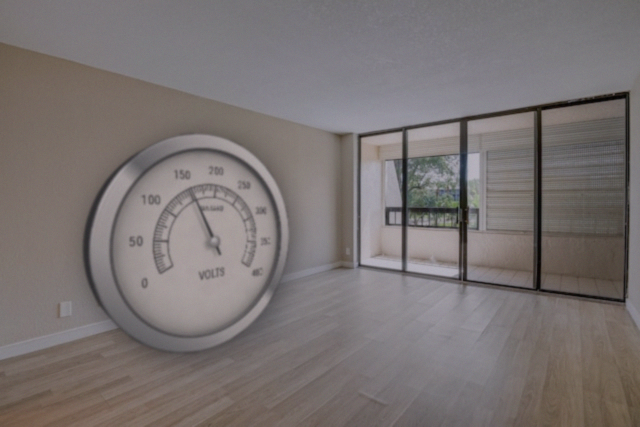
value=150 unit=V
